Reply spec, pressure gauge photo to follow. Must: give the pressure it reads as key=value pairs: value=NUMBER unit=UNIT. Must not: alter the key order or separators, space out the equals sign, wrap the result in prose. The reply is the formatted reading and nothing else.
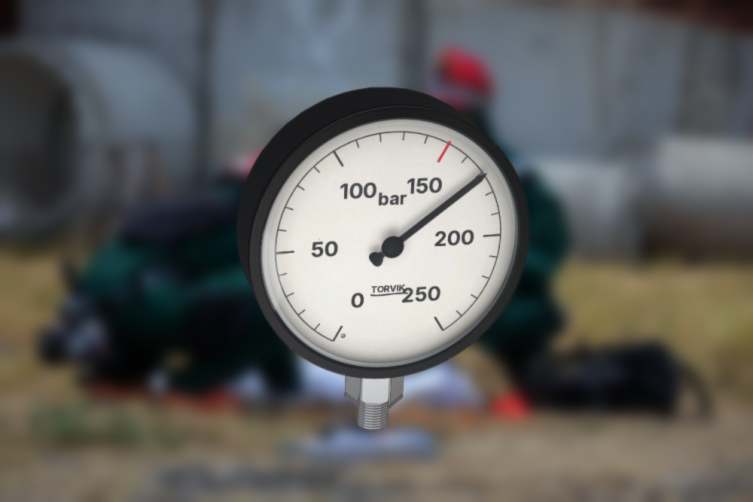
value=170 unit=bar
